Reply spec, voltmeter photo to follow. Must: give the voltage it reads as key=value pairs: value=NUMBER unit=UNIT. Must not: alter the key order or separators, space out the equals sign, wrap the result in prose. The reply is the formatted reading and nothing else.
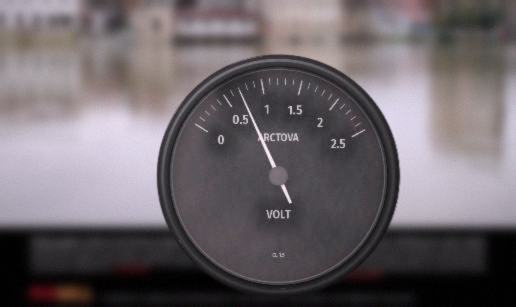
value=0.7 unit=V
